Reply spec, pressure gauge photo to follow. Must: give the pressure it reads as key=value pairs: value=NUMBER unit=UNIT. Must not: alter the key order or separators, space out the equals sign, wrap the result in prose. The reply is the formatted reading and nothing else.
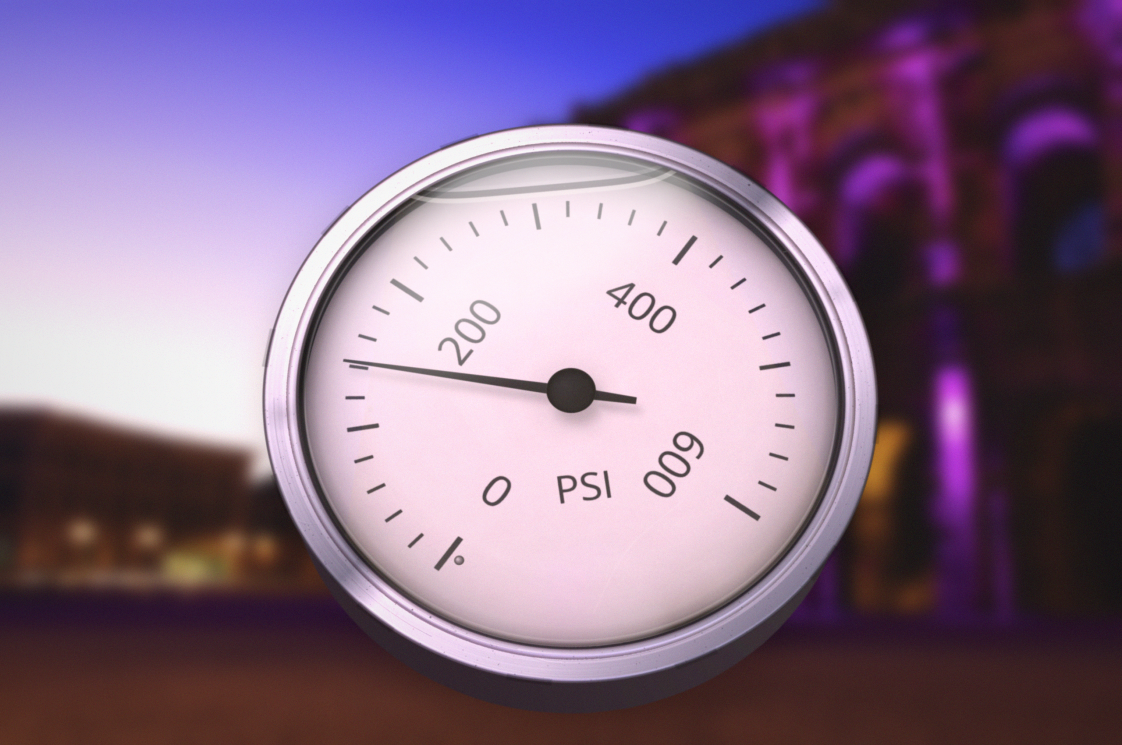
value=140 unit=psi
